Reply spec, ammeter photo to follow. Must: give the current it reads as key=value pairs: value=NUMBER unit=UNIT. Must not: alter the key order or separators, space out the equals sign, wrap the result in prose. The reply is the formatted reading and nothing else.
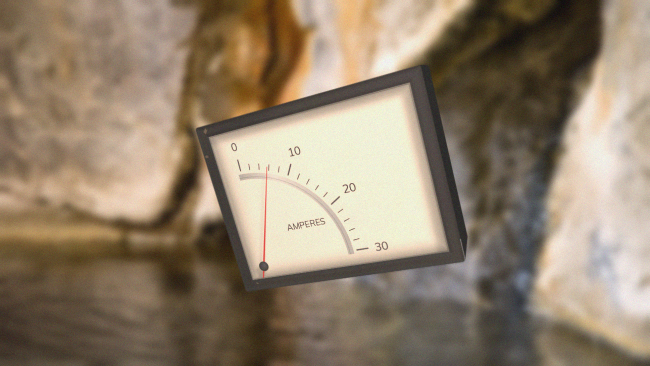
value=6 unit=A
